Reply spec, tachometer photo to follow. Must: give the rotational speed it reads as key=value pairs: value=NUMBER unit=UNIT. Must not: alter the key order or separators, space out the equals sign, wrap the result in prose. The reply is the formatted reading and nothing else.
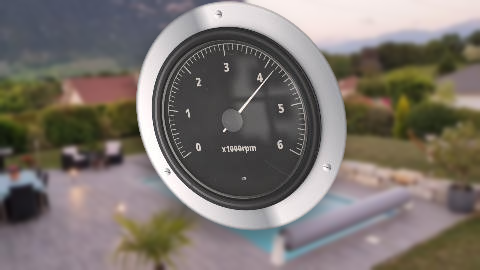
value=4200 unit=rpm
